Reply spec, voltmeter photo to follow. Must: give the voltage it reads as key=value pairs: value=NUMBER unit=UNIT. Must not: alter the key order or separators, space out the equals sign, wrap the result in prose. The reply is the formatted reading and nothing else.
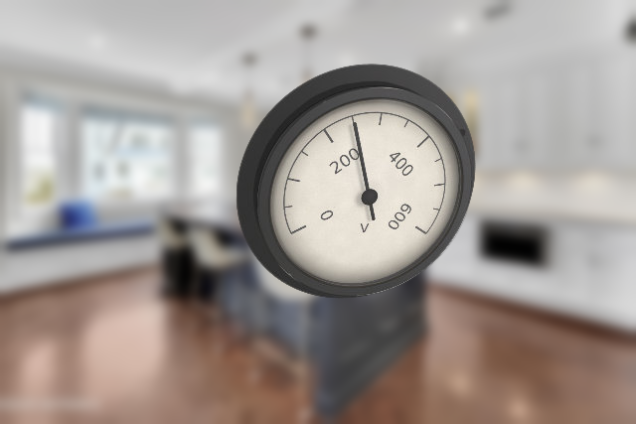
value=250 unit=V
